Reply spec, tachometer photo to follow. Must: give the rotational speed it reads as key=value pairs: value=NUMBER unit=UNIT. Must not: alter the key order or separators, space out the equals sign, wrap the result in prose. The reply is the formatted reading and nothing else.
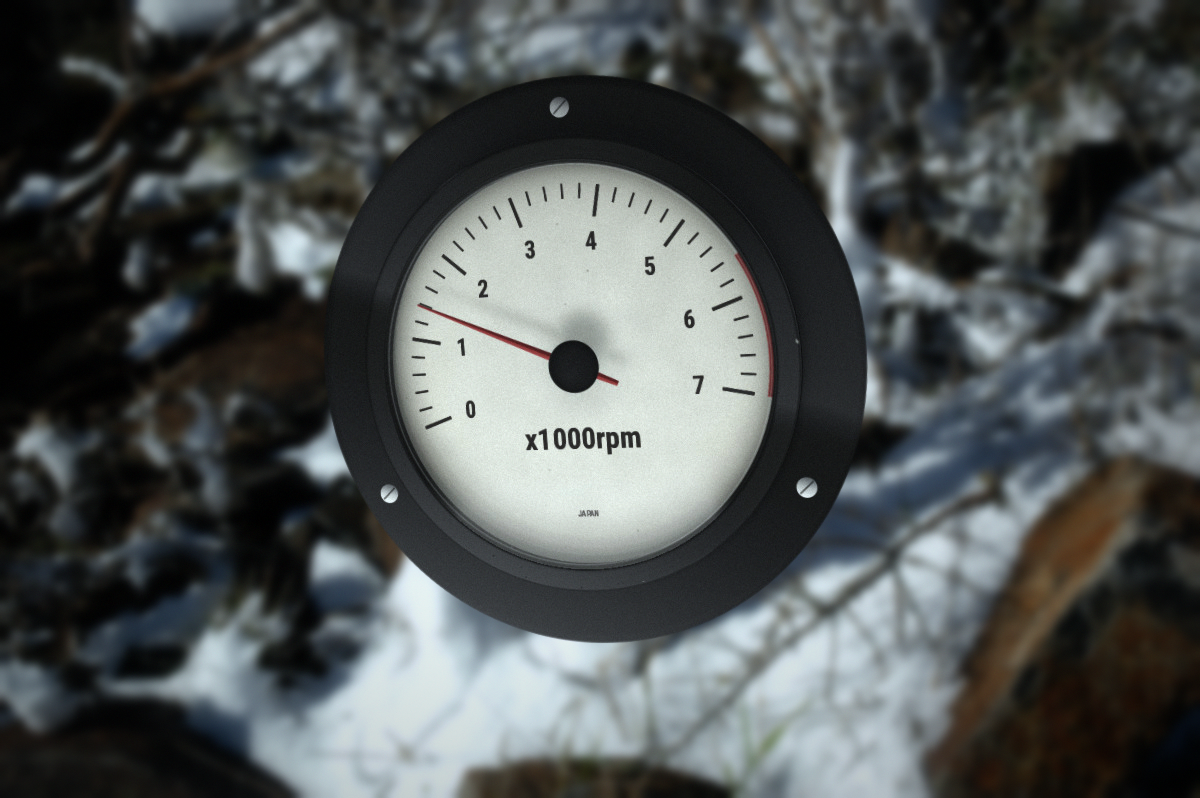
value=1400 unit=rpm
